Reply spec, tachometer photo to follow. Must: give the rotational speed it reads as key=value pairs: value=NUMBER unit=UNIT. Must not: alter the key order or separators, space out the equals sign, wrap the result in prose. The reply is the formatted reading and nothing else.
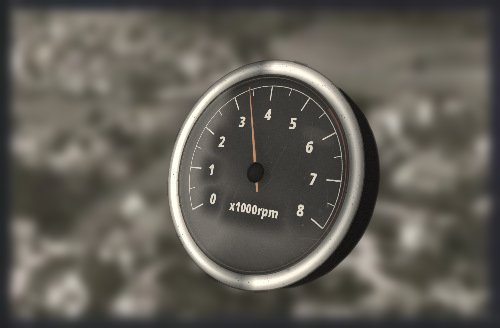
value=3500 unit=rpm
